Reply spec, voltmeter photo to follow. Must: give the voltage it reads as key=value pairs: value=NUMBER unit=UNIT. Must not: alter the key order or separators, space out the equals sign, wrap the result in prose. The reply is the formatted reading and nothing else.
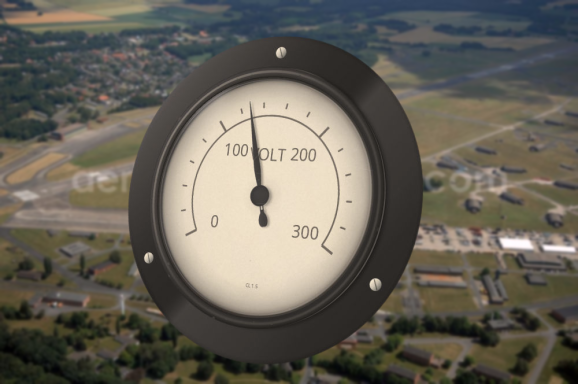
value=130 unit=V
